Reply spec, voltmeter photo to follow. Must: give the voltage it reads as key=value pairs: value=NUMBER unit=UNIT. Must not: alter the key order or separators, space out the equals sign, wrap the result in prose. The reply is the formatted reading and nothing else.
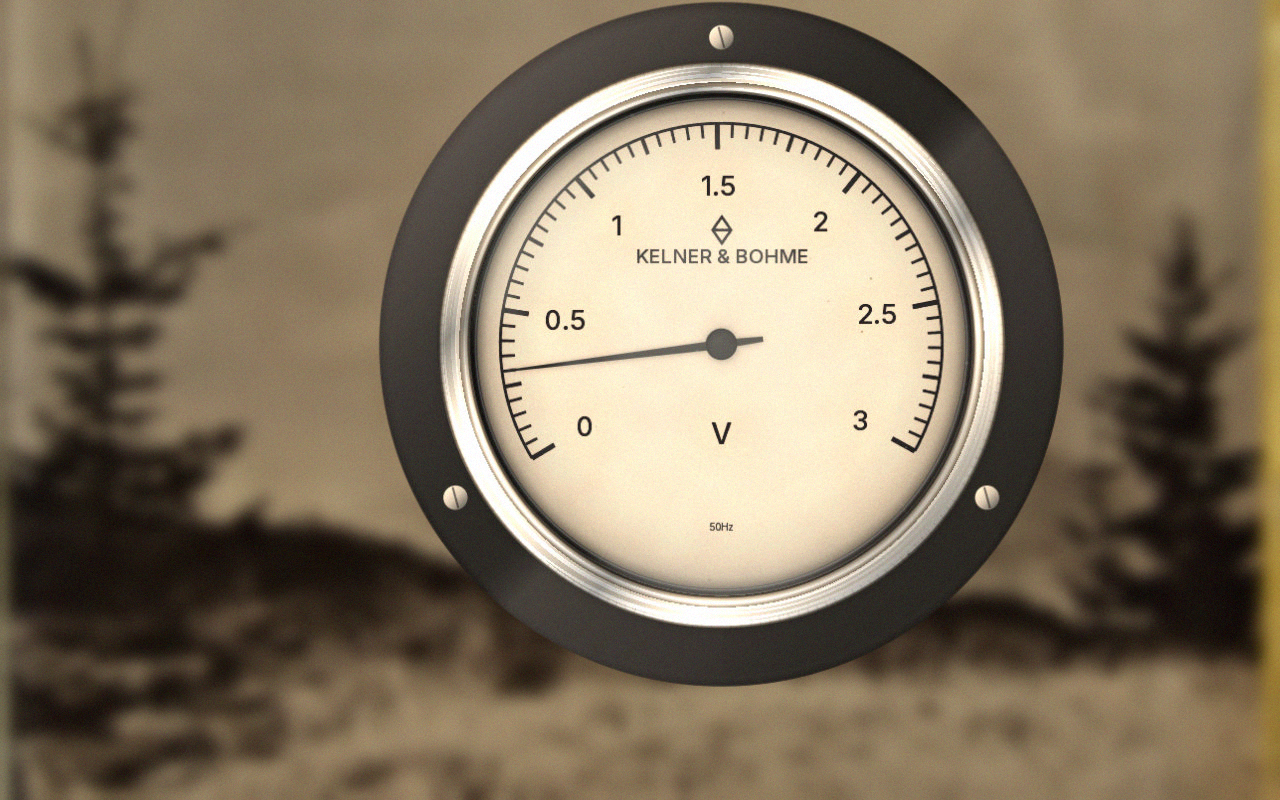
value=0.3 unit=V
